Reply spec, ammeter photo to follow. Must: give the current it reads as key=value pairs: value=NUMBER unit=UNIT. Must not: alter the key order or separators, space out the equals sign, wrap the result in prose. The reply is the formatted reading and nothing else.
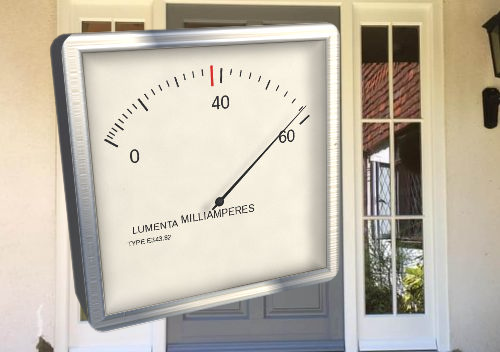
value=58 unit=mA
